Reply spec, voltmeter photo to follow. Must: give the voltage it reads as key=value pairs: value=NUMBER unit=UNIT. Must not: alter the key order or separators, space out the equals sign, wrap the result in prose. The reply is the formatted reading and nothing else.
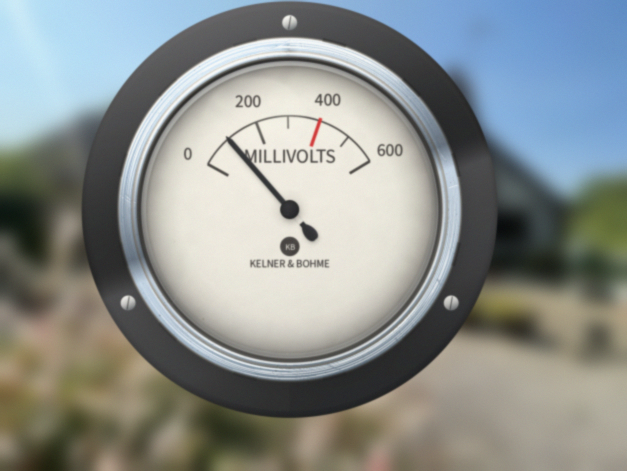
value=100 unit=mV
